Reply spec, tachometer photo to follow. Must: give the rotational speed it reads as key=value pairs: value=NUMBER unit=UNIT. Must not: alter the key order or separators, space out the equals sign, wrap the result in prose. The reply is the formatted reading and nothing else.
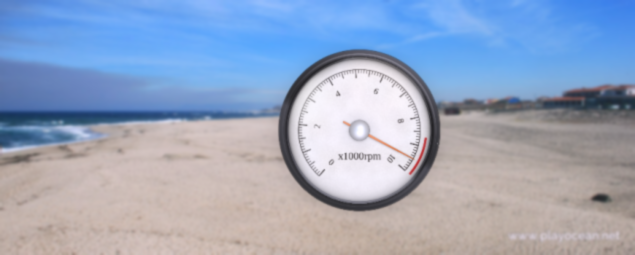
value=9500 unit=rpm
